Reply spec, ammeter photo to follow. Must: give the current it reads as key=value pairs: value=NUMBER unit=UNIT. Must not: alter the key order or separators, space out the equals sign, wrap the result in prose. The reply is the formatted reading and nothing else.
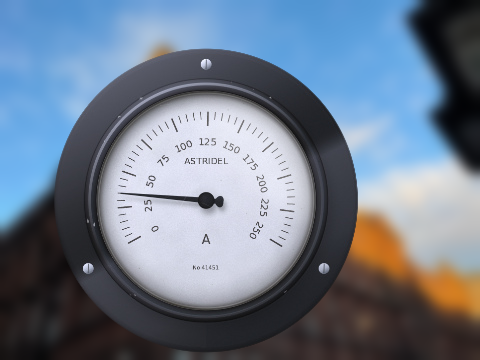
value=35 unit=A
